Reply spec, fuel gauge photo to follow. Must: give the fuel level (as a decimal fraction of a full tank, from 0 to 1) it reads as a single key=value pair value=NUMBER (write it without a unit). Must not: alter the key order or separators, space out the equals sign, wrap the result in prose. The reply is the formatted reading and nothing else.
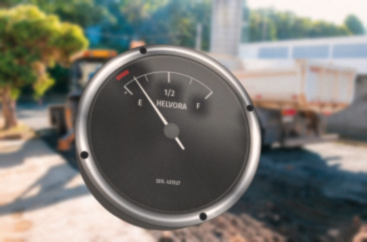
value=0.125
